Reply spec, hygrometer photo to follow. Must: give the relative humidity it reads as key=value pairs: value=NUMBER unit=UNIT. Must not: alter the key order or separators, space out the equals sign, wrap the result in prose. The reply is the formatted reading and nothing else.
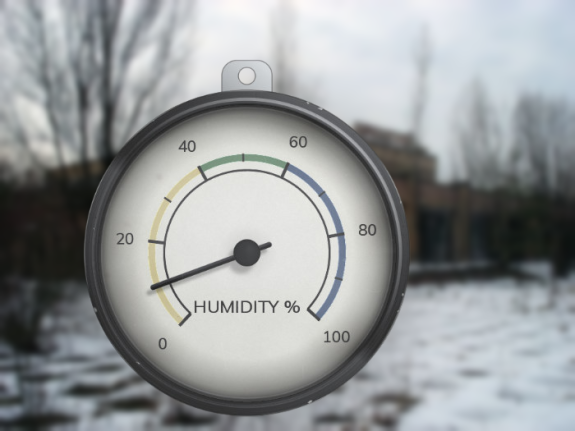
value=10 unit=%
